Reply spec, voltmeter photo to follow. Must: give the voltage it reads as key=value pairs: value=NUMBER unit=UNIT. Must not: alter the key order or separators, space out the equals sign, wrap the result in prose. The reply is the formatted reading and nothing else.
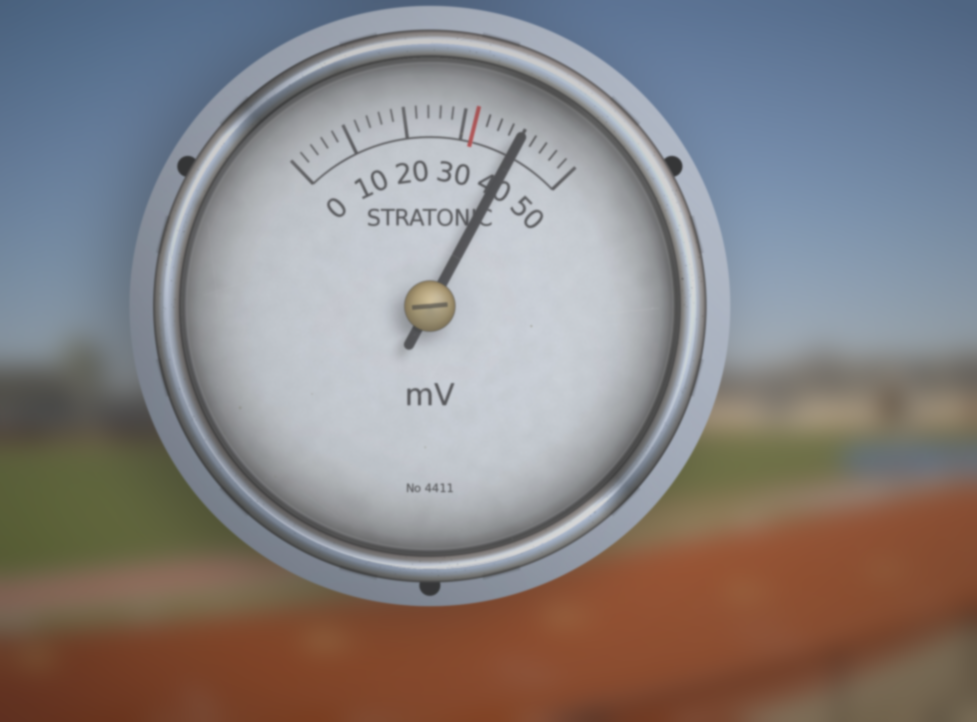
value=40 unit=mV
